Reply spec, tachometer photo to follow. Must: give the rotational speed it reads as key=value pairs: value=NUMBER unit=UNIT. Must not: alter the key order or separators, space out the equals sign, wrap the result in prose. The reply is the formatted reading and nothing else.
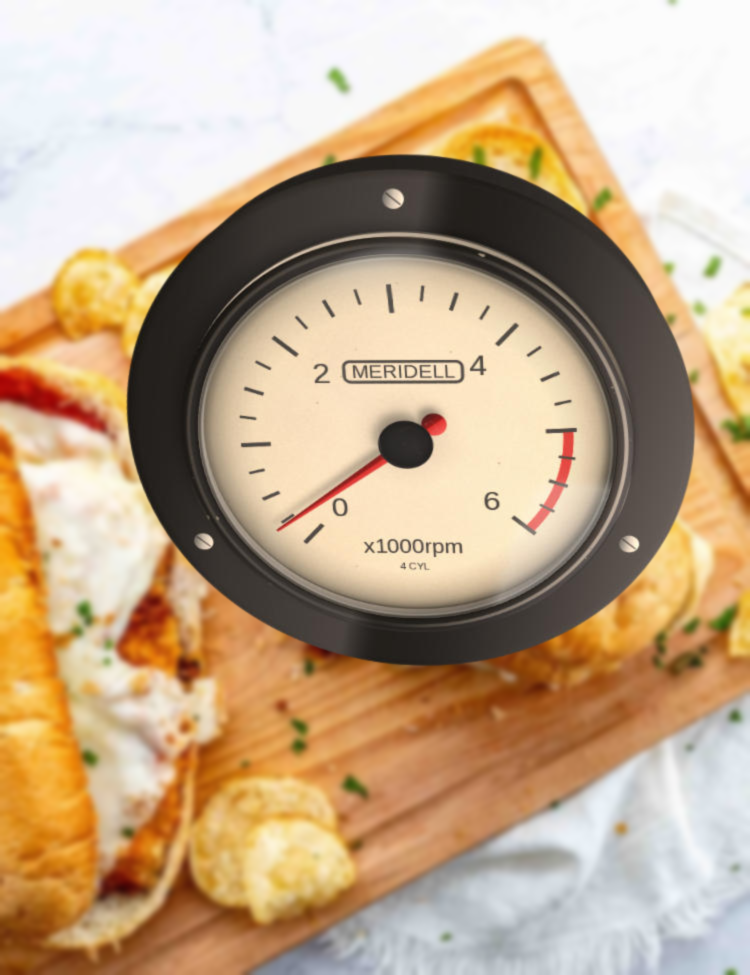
value=250 unit=rpm
